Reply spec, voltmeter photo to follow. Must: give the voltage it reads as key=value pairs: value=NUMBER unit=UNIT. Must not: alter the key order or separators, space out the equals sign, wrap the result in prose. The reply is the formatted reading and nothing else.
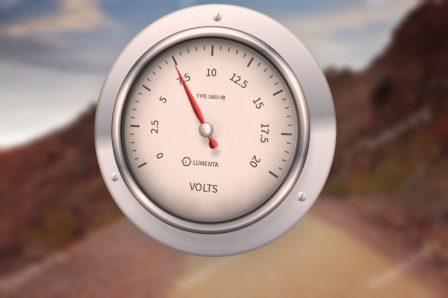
value=7.5 unit=V
